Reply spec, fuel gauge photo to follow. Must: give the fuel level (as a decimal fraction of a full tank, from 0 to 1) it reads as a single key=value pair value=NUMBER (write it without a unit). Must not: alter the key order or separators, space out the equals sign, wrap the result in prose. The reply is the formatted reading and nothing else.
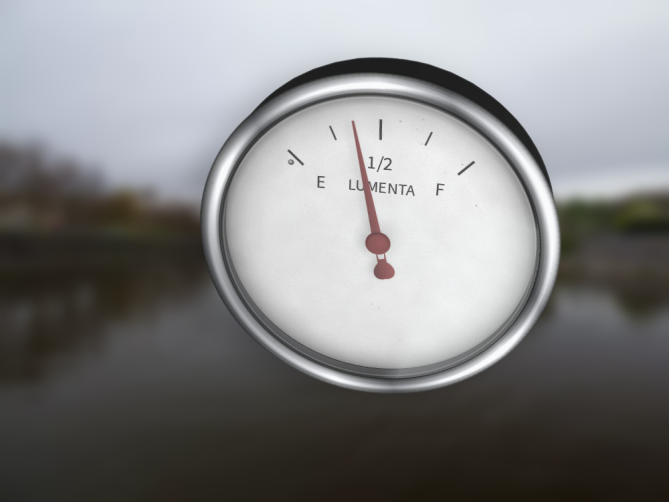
value=0.375
